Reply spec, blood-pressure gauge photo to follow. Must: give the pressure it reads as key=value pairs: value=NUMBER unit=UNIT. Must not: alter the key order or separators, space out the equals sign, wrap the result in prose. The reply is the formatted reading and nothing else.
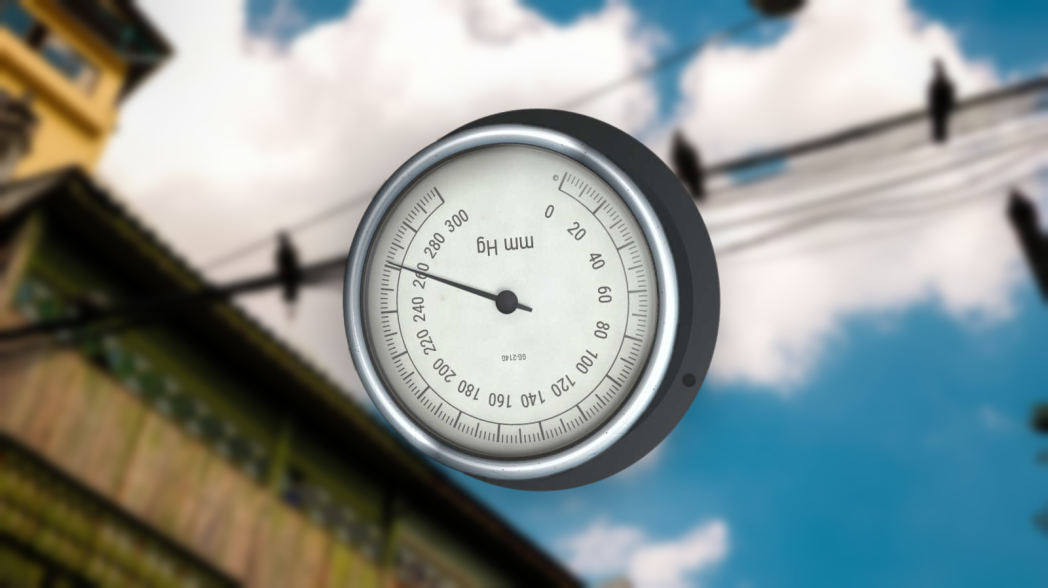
value=262 unit=mmHg
